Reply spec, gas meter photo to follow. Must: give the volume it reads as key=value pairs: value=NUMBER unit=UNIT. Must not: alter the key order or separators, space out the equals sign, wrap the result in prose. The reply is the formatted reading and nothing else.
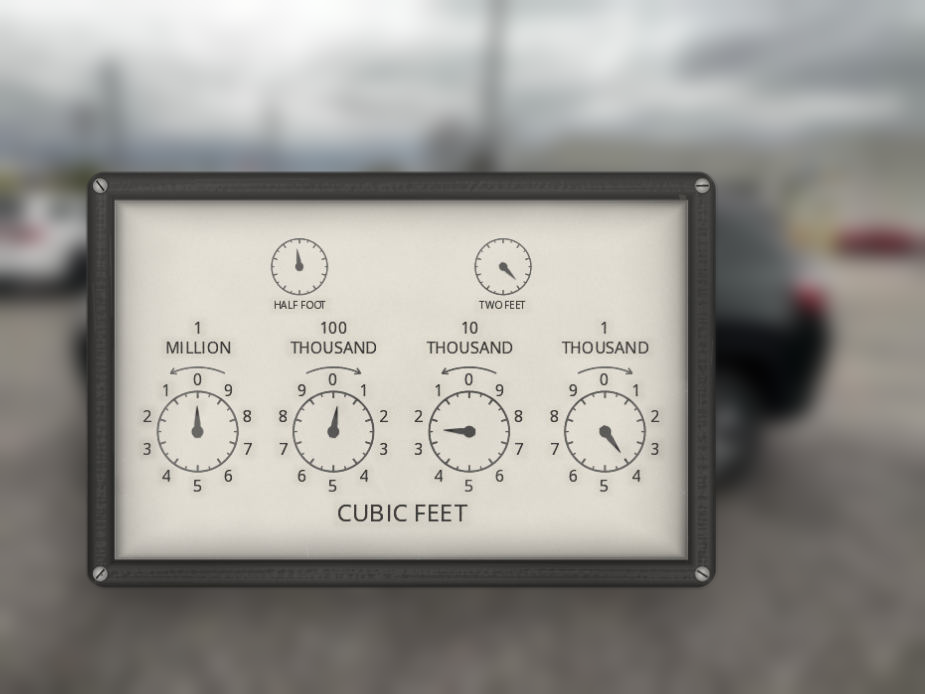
value=2400 unit=ft³
